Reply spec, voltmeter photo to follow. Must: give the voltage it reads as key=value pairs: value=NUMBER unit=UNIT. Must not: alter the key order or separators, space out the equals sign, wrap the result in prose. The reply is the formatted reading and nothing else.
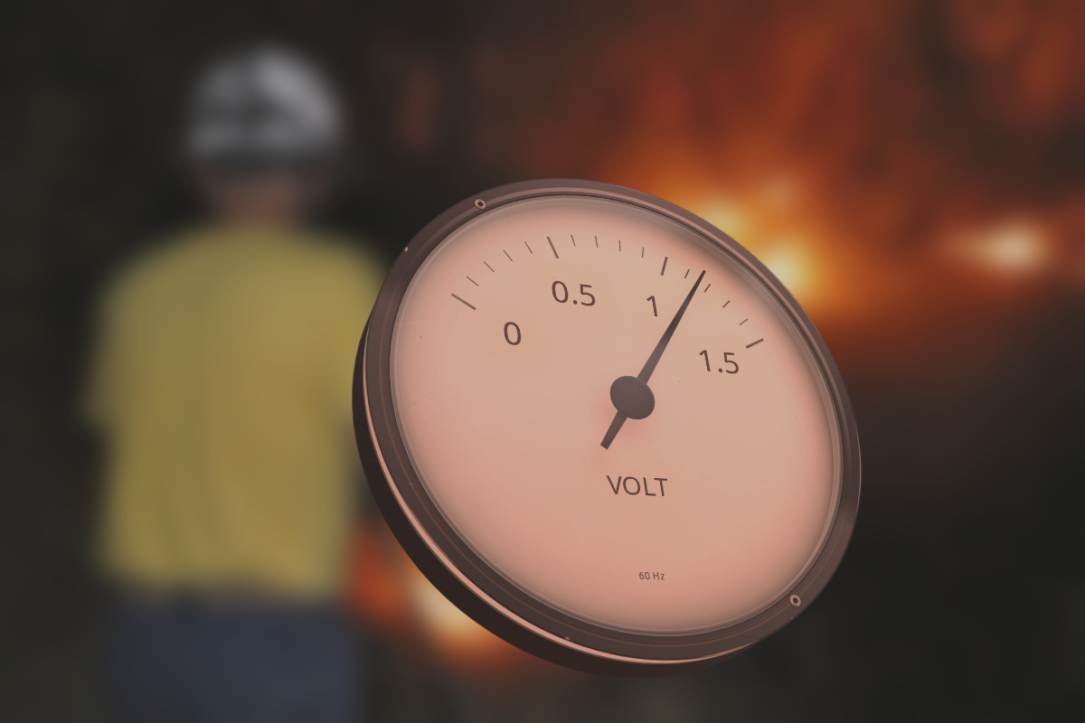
value=1.15 unit=V
